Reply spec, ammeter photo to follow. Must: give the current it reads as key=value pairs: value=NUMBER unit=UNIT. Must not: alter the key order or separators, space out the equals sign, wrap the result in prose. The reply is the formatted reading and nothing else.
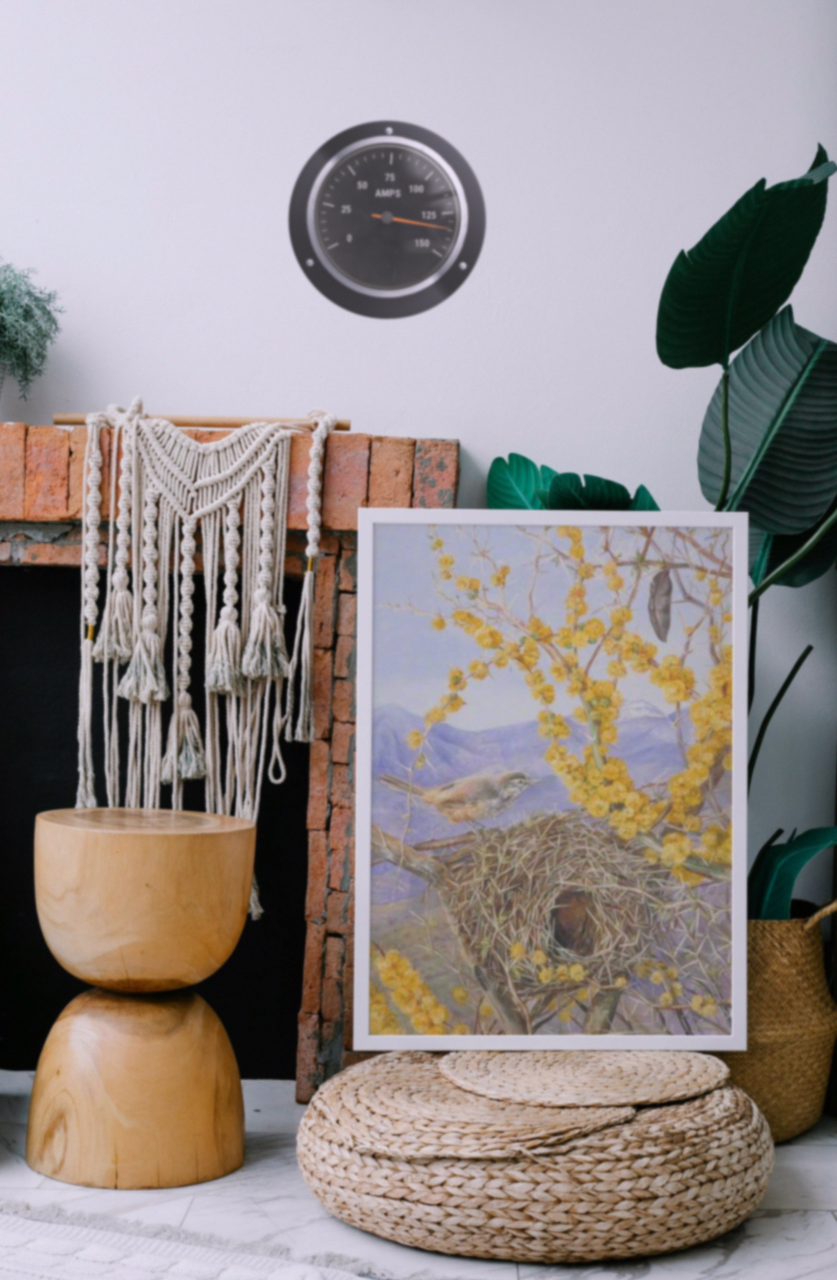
value=135 unit=A
